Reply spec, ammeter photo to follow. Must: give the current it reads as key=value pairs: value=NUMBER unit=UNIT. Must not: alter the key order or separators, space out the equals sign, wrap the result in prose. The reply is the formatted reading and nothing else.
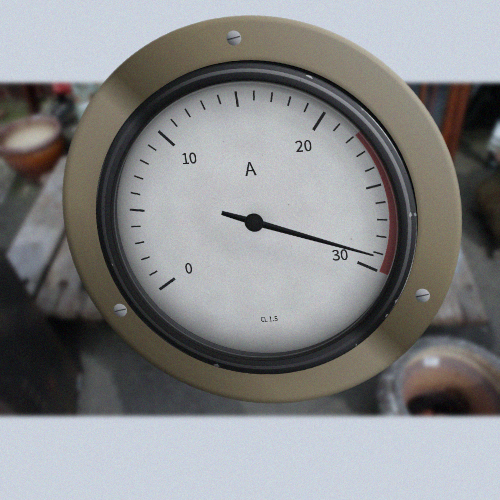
value=29 unit=A
